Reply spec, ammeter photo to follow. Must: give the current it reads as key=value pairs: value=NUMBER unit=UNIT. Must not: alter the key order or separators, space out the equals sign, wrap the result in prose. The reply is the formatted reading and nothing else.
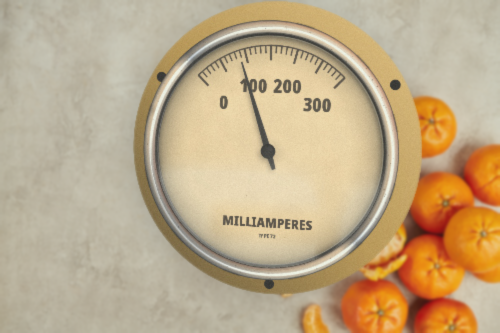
value=90 unit=mA
